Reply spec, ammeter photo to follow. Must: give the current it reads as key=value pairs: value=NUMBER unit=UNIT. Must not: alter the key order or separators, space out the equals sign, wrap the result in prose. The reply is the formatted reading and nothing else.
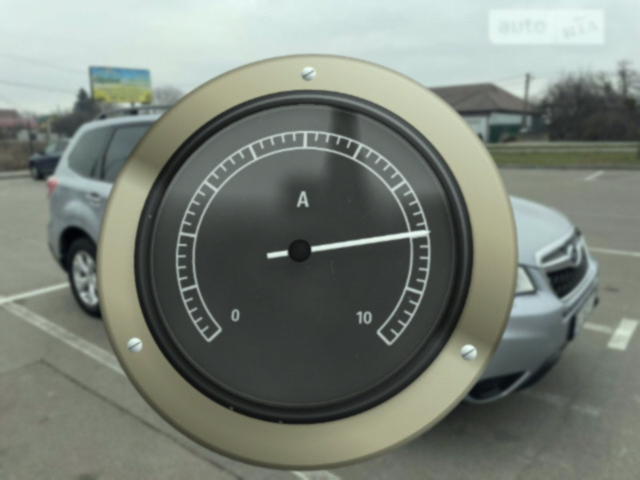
value=8 unit=A
